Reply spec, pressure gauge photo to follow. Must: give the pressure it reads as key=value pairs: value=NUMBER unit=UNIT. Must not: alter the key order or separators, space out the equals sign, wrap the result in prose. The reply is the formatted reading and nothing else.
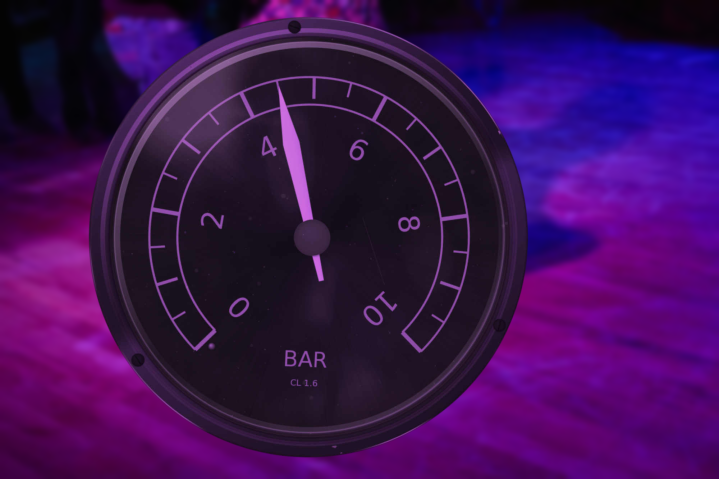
value=4.5 unit=bar
